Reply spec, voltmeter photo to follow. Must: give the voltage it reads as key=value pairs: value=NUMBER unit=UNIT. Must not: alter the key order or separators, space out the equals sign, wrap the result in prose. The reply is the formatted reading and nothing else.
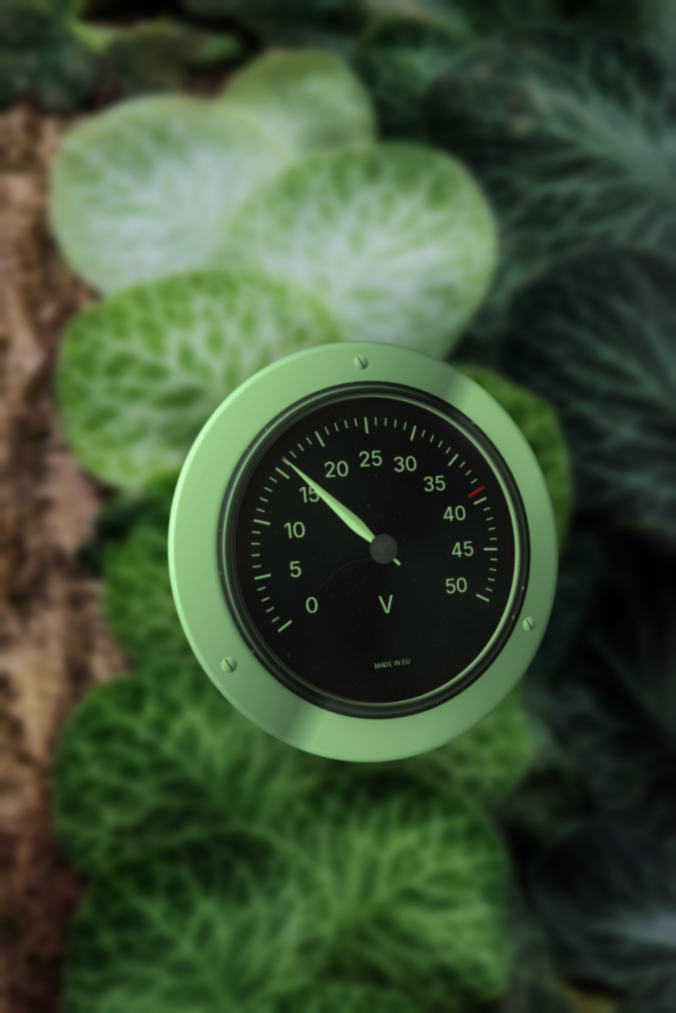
value=16 unit=V
